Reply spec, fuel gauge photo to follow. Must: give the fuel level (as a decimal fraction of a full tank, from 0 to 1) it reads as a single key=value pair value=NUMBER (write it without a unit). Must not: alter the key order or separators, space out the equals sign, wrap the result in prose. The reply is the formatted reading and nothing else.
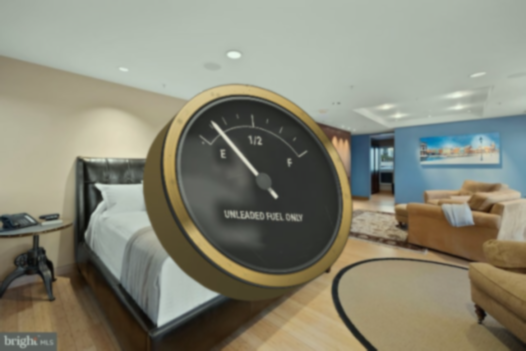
value=0.125
